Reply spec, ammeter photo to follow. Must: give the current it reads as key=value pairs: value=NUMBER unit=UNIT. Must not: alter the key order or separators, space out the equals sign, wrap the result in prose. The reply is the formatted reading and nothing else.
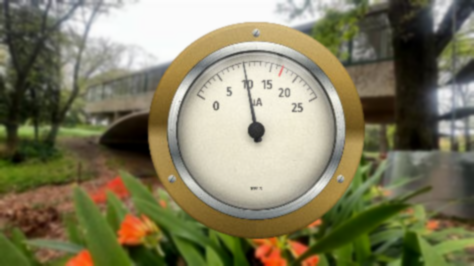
value=10 unit=µA
